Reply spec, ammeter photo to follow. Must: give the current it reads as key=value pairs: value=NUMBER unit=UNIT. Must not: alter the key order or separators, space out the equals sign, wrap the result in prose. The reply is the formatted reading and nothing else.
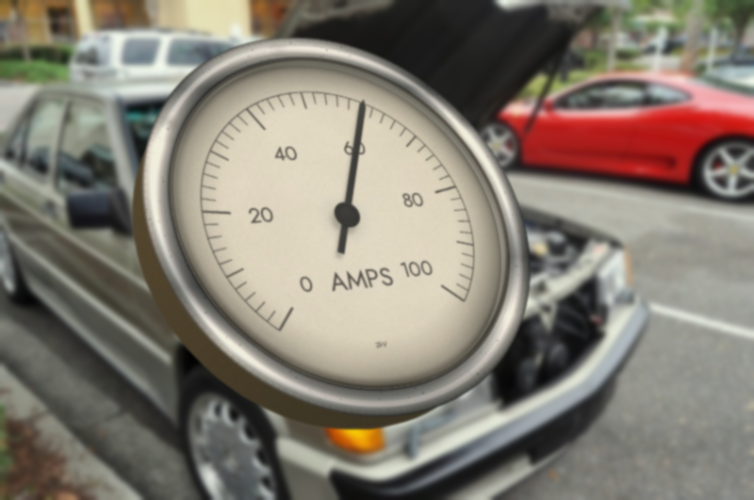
value=60 unit=A
